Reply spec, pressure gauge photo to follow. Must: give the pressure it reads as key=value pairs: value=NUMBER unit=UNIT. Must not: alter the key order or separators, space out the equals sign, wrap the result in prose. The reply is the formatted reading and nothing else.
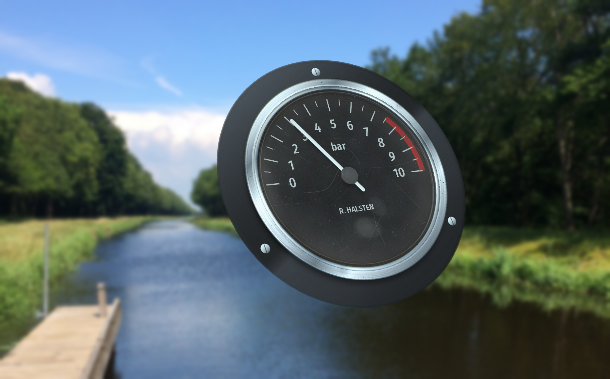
value=3 unit=bar
